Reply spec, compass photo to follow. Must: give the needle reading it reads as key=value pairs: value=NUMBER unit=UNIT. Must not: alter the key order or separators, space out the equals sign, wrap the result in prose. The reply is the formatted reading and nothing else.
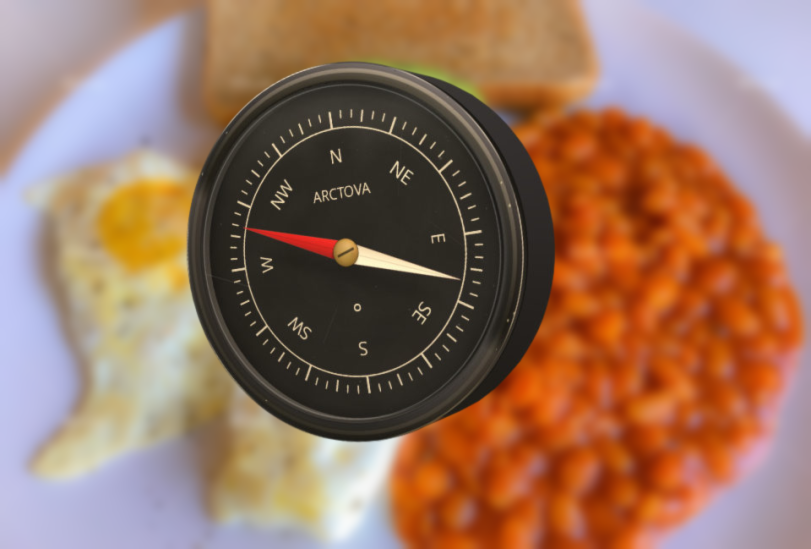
value=290 unit=°
